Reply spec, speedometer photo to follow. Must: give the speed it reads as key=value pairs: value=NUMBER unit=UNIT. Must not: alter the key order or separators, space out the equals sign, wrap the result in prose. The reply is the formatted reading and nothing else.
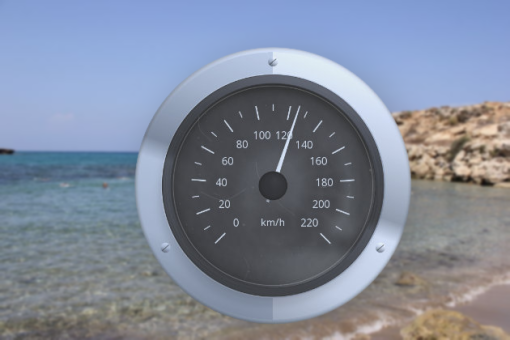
value=125 unit=km/h
